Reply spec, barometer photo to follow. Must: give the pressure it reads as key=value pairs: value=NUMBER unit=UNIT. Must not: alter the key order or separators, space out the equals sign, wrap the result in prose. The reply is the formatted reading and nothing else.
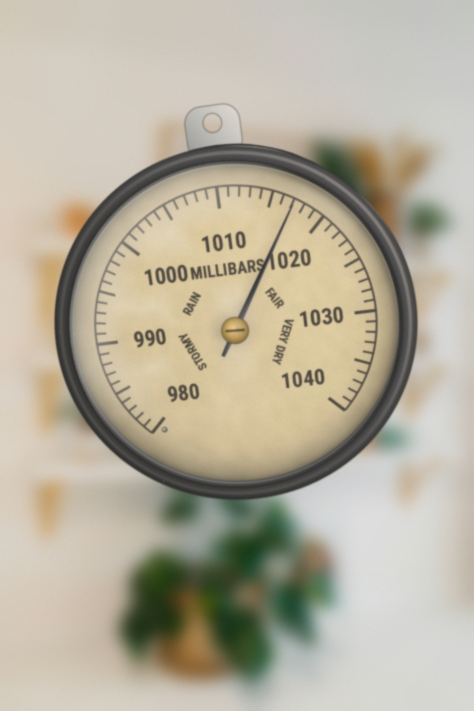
value=1017 unit=mbar
